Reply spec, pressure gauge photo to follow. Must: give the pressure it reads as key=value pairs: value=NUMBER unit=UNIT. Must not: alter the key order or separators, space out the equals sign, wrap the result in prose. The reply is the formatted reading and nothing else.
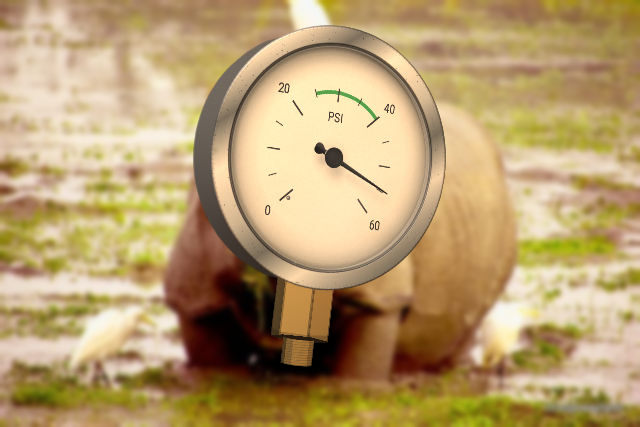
value=55 unit=psi
